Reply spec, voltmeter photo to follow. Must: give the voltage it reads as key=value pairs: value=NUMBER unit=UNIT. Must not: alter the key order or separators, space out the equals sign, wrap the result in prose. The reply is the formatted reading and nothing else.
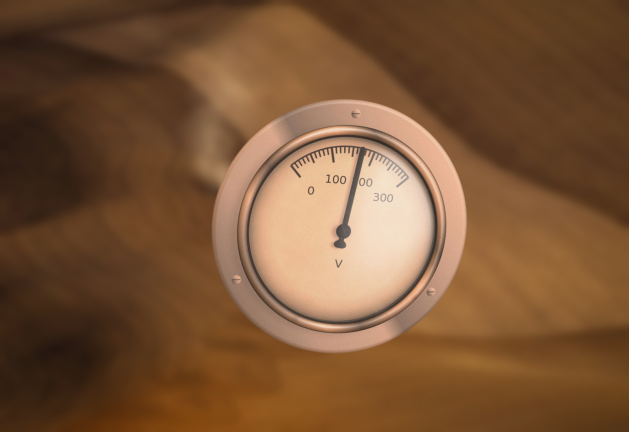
value=170 unit=V
